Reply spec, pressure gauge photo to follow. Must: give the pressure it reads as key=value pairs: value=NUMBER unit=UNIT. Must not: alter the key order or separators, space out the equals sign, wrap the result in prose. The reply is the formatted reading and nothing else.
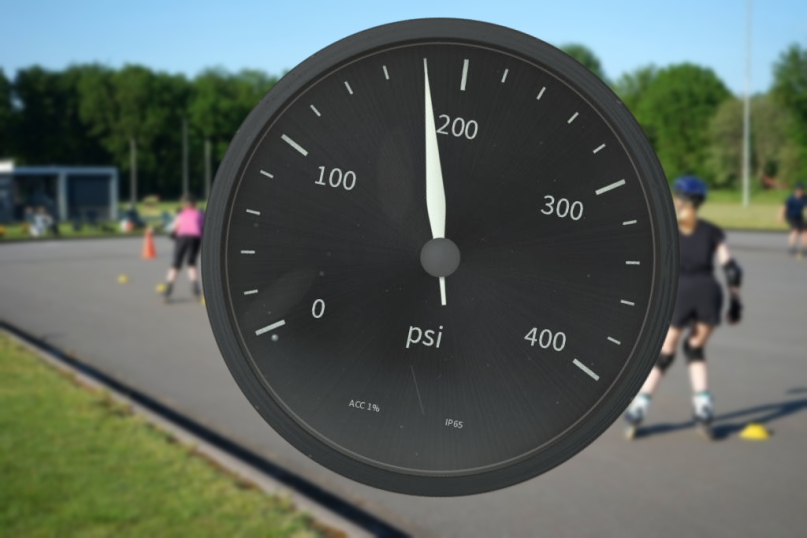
value=180 unit=psi
